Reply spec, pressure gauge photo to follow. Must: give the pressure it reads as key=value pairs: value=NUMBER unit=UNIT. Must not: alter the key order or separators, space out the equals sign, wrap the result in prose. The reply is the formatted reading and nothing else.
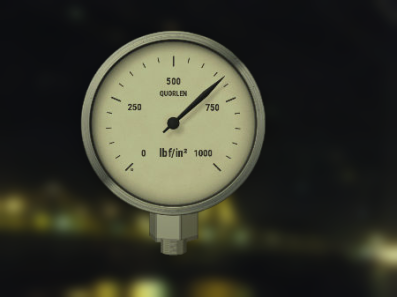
value=675 unit=psi
